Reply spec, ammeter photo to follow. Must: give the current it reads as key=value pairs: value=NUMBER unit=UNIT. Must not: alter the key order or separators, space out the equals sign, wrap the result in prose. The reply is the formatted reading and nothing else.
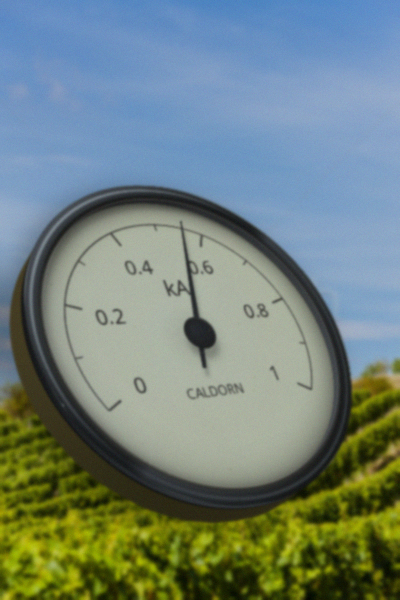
value=0.55 unit=kA
